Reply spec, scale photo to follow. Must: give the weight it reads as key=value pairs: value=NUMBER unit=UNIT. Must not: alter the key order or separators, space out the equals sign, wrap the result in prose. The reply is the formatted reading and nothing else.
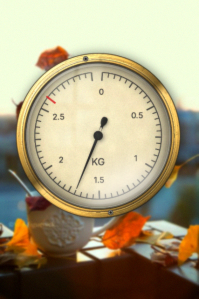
value=1.7 unit=kg
